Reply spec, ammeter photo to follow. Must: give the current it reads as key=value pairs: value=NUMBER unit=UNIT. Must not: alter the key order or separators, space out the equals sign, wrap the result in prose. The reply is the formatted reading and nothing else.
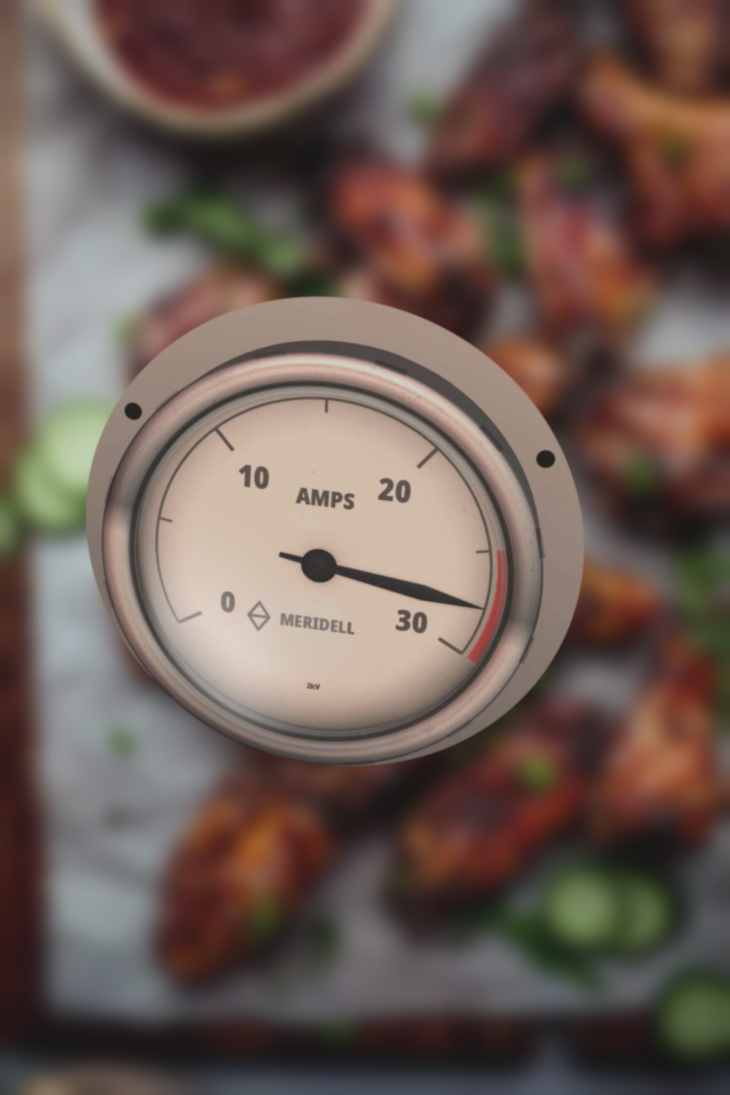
value=27.5 unit=A
